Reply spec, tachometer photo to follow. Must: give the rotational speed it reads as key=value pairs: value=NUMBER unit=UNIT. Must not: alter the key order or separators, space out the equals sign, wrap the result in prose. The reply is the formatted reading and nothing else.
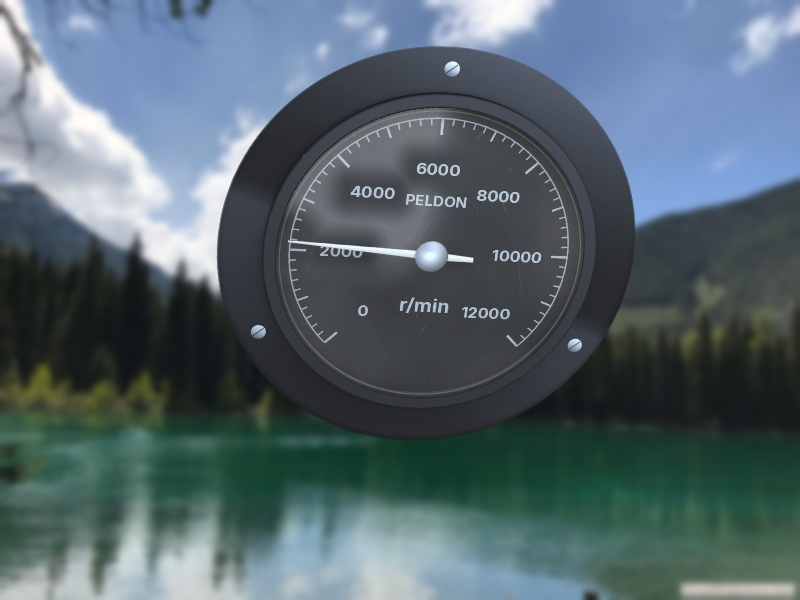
value=2200 unit=rpm
